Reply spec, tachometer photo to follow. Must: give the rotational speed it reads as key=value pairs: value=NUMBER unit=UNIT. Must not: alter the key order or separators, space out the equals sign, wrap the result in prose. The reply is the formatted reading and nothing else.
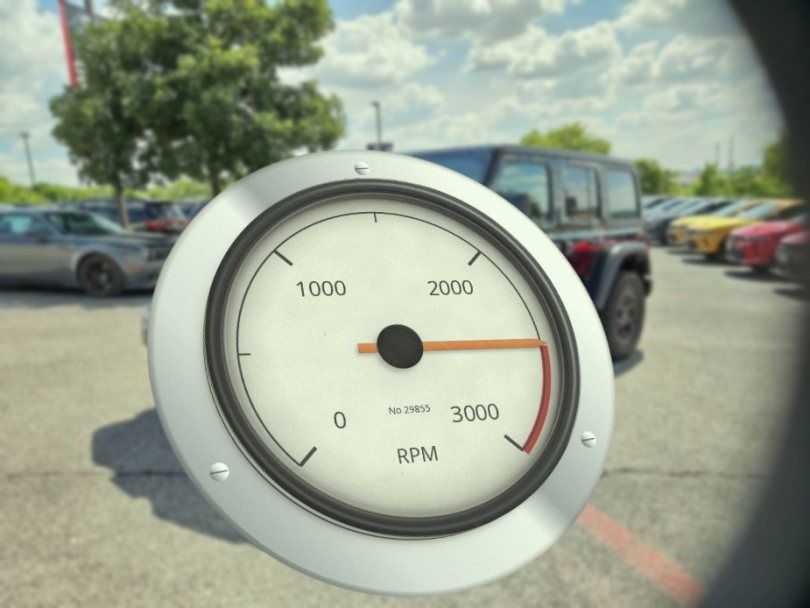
value=2500 unit=rpm
